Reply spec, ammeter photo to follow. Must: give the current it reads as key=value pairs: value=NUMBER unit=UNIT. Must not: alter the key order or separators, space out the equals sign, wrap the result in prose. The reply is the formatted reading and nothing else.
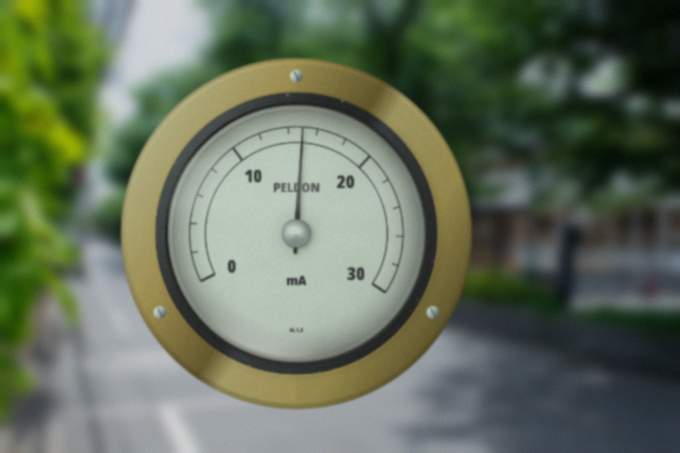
value=15 unit=mA
